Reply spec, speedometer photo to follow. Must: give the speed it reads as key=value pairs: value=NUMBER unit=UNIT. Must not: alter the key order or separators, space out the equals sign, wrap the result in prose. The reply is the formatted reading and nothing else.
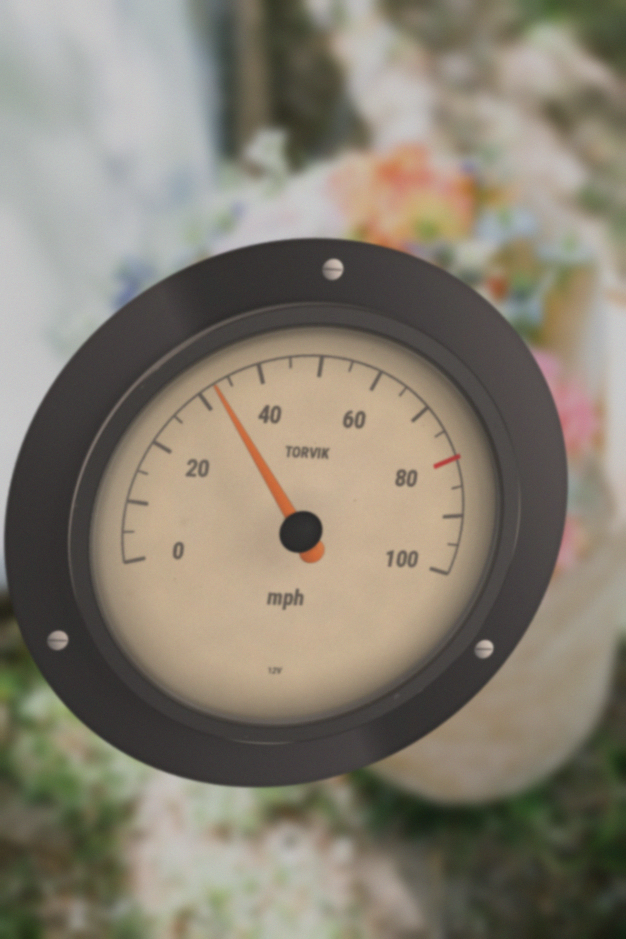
value=32.5 unit=mph
